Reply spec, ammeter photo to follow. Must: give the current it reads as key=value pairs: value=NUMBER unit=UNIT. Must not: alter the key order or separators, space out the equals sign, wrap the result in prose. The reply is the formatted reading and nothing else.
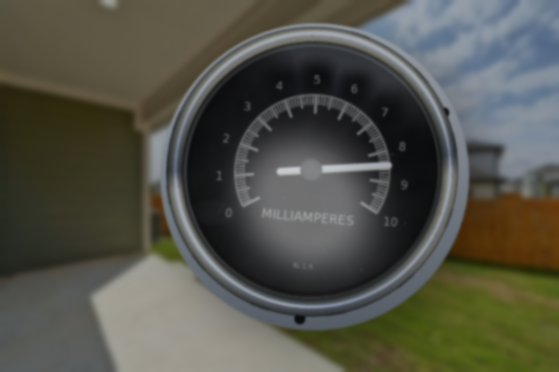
value=8.5 unit=mA
